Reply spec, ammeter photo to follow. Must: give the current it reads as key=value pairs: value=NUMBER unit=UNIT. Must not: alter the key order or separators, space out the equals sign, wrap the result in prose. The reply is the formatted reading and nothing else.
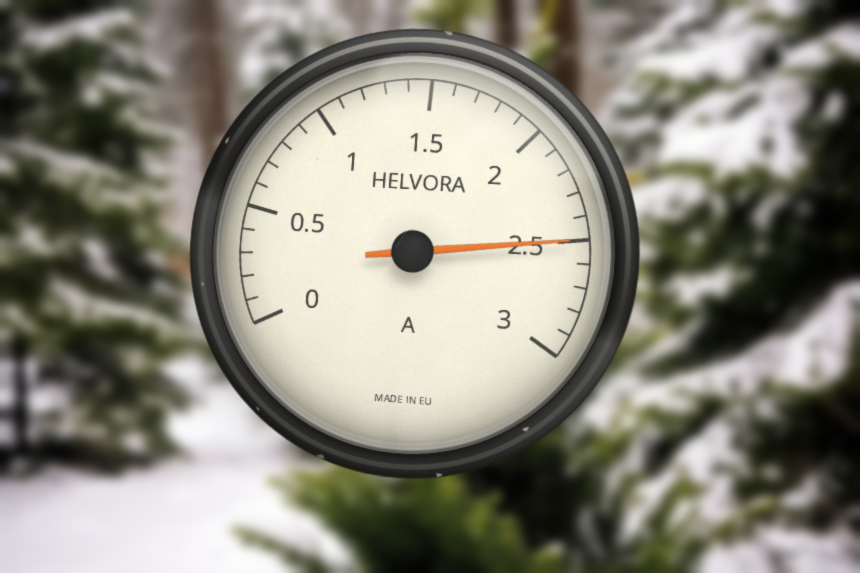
value=2.5 unit=A
